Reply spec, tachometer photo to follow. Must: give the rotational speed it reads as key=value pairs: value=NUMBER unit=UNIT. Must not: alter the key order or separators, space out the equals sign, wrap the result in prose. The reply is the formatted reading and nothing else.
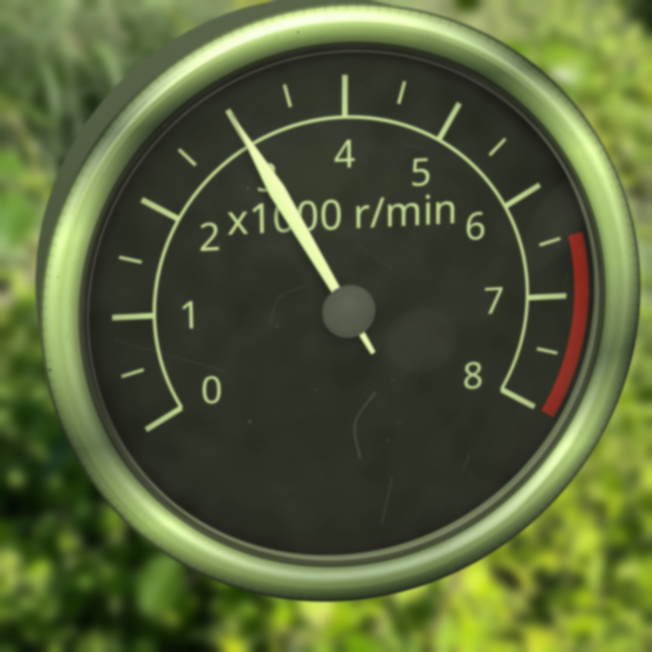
value=3000 unit=rpm
